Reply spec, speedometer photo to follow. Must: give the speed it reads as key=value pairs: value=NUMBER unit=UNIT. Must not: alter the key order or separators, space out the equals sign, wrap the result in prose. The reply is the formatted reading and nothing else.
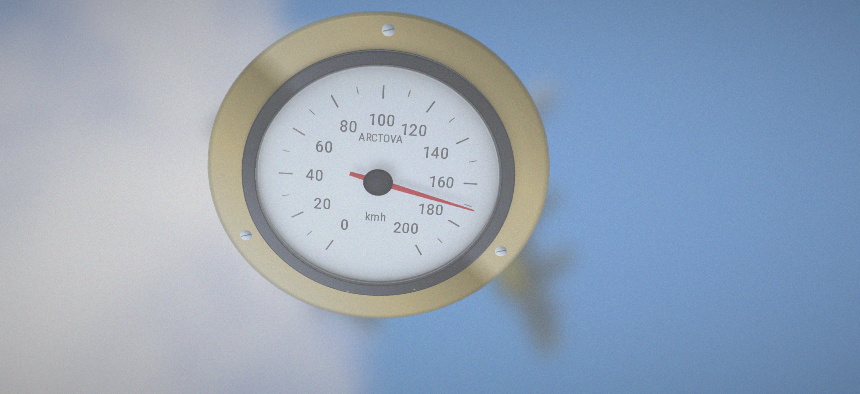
value=170 unit=km/h
